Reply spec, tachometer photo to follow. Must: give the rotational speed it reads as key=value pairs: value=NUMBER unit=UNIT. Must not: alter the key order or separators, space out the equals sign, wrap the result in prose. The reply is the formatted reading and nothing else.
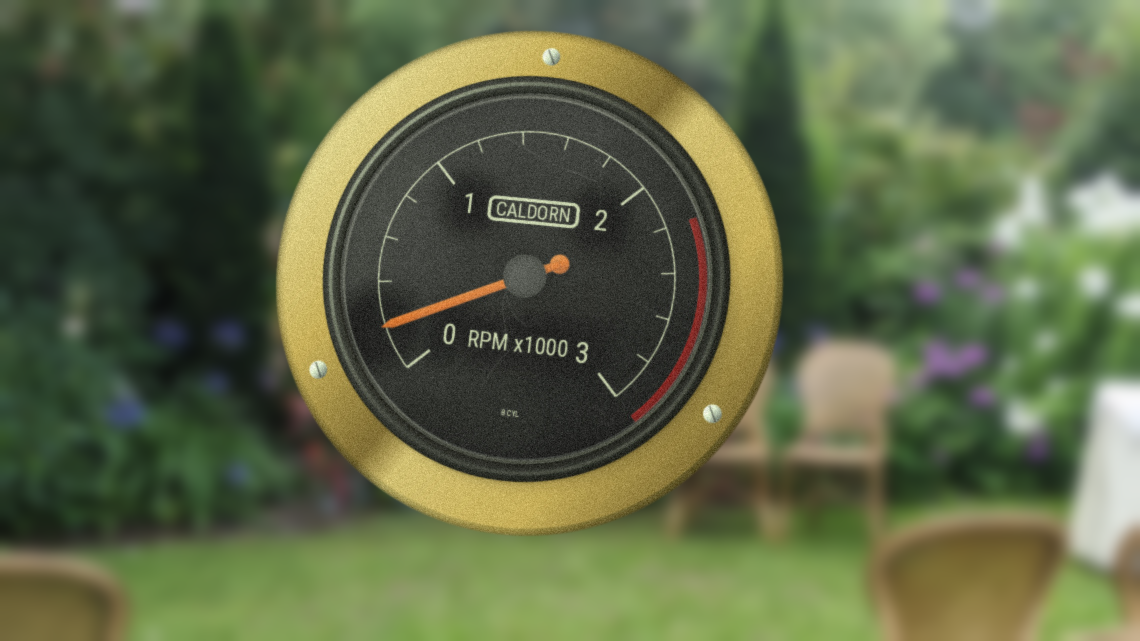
value=200 unit=rpm
